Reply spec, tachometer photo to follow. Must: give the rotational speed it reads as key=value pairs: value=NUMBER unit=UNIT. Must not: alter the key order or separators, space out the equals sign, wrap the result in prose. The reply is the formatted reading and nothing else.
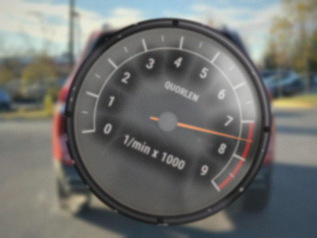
value=7500 unit=rpm
